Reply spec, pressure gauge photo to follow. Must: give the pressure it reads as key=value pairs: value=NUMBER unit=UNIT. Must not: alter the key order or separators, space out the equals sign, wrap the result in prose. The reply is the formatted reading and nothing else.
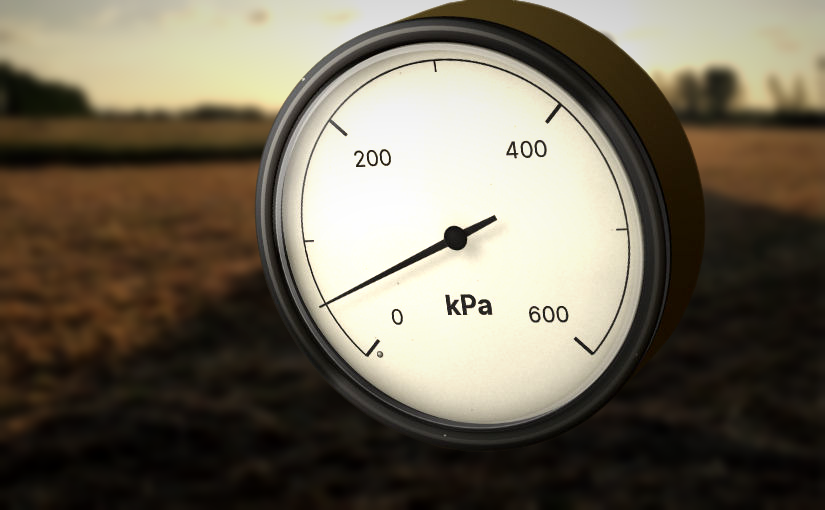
value=50 unit=kPa
